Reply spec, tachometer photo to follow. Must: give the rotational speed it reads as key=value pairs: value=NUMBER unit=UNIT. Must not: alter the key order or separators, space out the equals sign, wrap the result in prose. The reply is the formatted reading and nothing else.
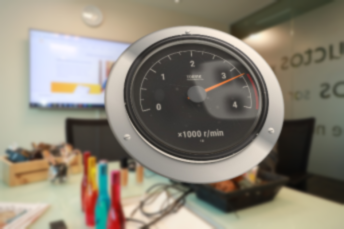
value=3250 unit=rpm
